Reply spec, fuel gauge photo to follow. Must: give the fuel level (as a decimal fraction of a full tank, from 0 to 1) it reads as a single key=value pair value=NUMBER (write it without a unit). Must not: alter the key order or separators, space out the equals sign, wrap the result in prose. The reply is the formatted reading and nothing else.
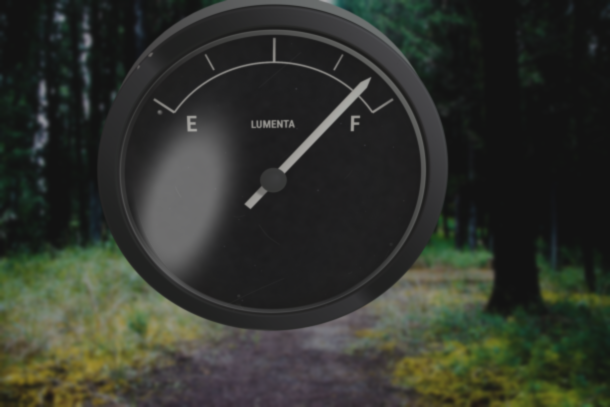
value=0.875
